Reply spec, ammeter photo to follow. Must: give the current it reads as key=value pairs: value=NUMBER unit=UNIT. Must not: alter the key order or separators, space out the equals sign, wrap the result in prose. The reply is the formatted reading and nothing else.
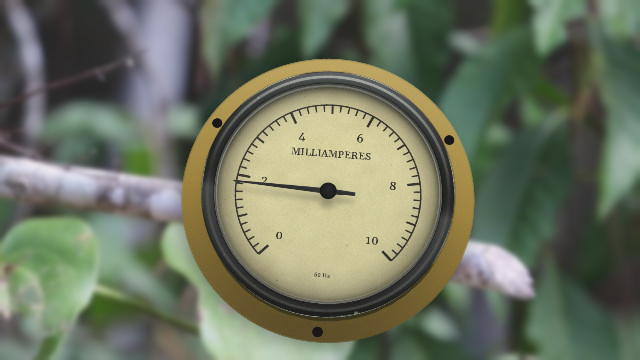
value=1.8 unit=mA
